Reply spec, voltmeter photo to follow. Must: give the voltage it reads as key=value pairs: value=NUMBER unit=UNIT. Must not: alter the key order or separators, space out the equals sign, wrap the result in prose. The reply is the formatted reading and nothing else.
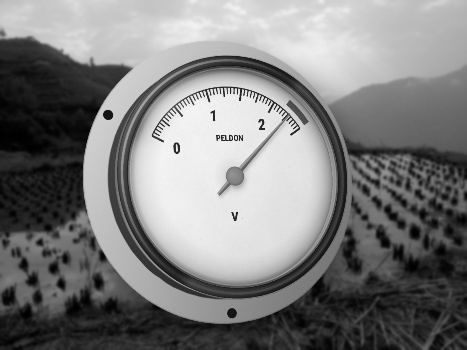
value=2.25 unit=V
